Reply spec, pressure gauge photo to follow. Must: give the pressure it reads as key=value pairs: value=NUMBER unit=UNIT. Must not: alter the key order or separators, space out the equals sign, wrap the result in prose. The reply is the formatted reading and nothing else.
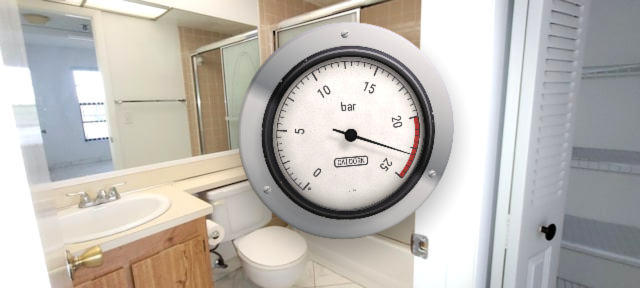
value=23 unit=bar
